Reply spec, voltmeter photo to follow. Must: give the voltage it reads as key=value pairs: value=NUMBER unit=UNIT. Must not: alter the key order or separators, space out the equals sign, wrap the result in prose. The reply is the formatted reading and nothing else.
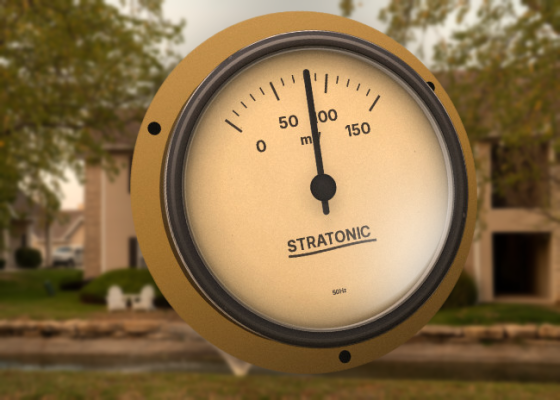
value=80 unit=mV
